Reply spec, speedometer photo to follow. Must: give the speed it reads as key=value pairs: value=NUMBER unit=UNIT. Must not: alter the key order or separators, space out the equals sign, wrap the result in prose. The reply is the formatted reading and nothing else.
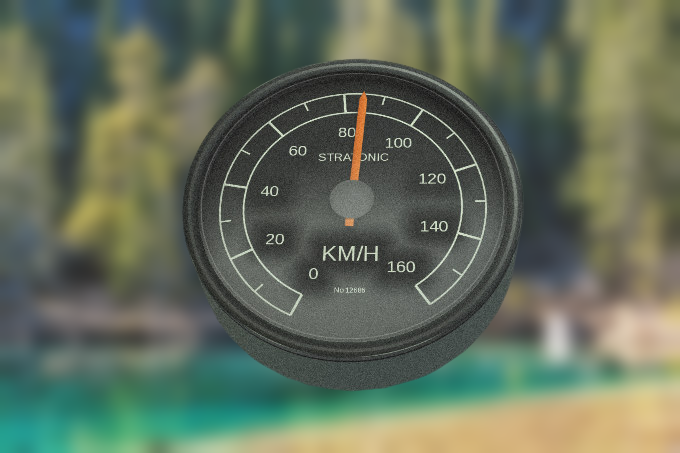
value=85 unit=km/h
